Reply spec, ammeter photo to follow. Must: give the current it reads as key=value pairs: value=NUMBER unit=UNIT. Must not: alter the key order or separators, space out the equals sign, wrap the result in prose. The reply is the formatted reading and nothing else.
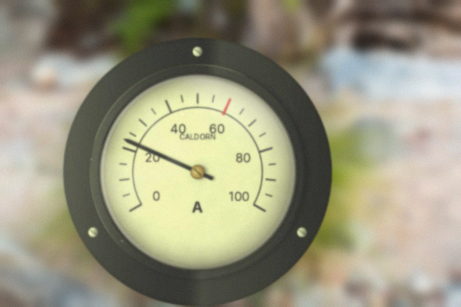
value=22.5 unit=A
